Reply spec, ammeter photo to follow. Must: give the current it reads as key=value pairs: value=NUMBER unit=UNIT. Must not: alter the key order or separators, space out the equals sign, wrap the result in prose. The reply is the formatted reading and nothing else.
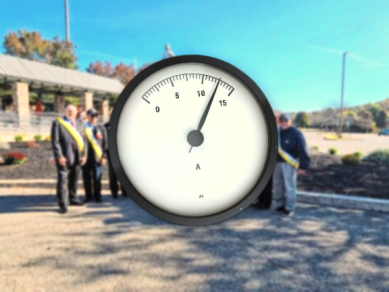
value=12.5 unit=A
